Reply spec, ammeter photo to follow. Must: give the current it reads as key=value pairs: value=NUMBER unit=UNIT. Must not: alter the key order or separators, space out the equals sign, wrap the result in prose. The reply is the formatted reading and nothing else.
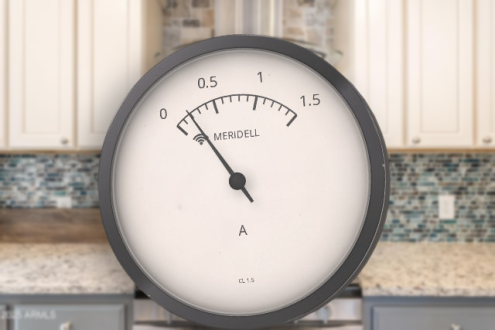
value=0.2 unit=A
